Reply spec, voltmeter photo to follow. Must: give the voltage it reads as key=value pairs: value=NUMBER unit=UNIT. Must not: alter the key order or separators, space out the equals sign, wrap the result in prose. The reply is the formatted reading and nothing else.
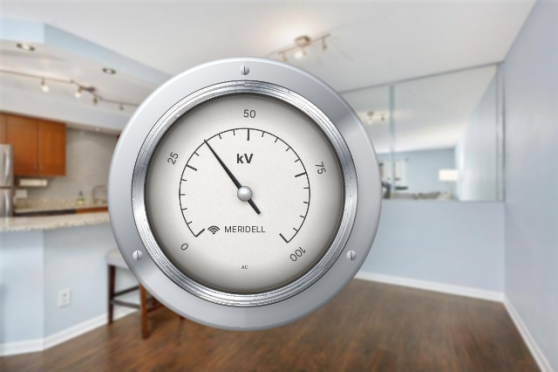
value=35 unit=kV
